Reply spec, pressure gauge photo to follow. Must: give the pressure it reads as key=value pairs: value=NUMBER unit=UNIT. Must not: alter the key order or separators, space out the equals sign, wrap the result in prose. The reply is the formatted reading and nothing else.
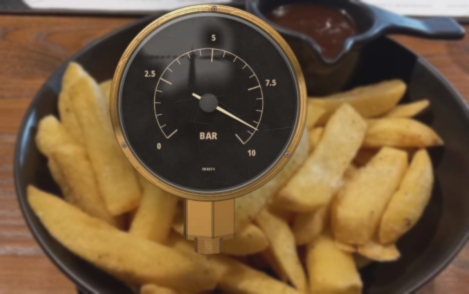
value=9.25 unit=bar
